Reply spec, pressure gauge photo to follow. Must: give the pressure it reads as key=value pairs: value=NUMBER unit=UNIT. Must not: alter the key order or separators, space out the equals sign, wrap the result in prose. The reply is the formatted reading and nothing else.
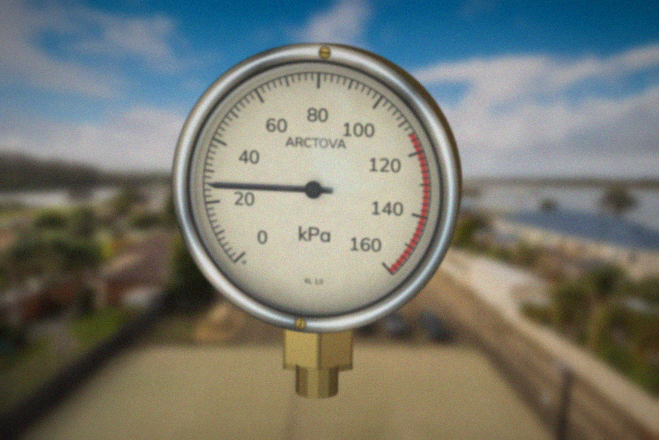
value=26 unit=kPa
